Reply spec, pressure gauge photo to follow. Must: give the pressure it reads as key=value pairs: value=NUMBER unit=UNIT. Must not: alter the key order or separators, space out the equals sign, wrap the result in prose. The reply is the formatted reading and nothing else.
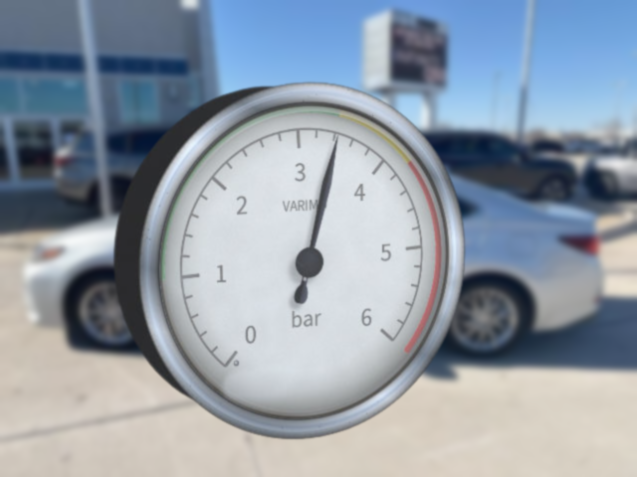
value=3.4 unit=bar
